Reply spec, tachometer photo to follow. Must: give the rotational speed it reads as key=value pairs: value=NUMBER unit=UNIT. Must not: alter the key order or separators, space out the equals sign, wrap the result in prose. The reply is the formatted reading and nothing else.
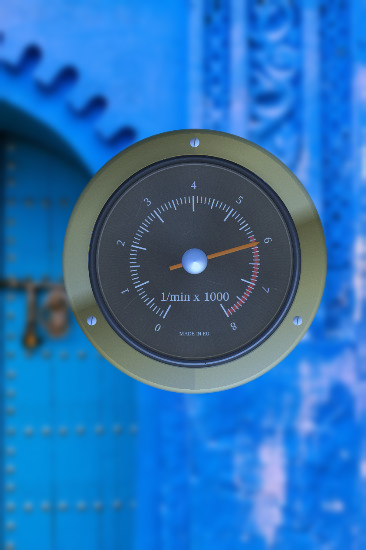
value=6000 unit=rpm
